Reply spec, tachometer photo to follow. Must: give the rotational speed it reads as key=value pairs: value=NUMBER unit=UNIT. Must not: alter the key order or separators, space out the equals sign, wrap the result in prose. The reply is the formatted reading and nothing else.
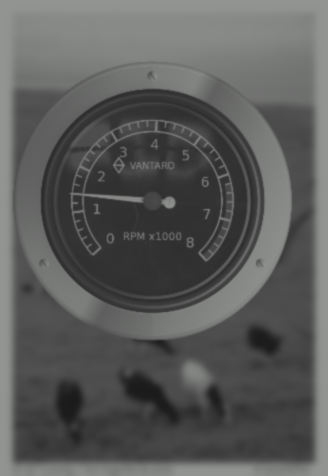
value=1400 unit=rpm
